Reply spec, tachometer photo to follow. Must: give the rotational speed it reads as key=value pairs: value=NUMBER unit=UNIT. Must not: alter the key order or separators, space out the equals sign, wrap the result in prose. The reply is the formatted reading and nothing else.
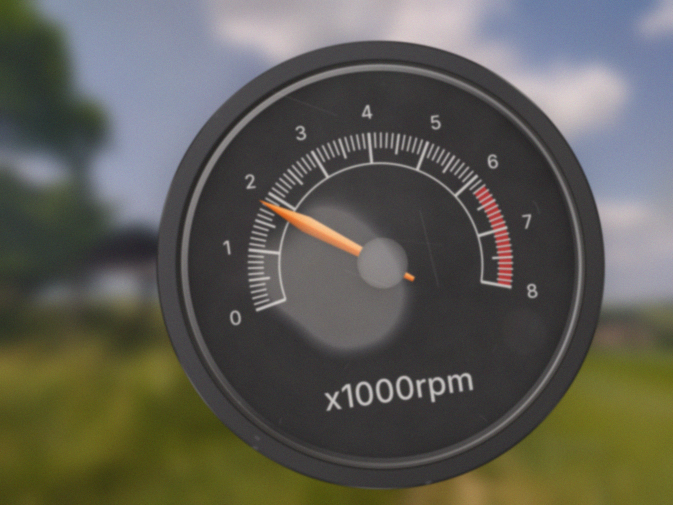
value=1800 unit=rpm
